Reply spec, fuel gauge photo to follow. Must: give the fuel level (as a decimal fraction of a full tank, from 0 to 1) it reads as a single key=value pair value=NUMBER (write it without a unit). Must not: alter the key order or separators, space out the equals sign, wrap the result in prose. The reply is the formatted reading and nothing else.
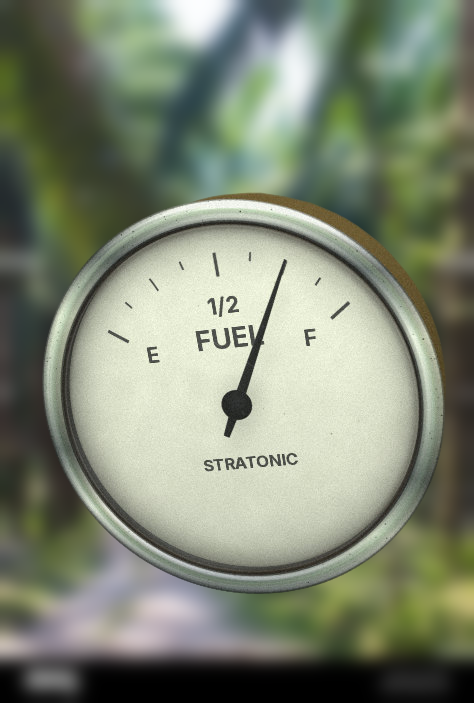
value=0.75
